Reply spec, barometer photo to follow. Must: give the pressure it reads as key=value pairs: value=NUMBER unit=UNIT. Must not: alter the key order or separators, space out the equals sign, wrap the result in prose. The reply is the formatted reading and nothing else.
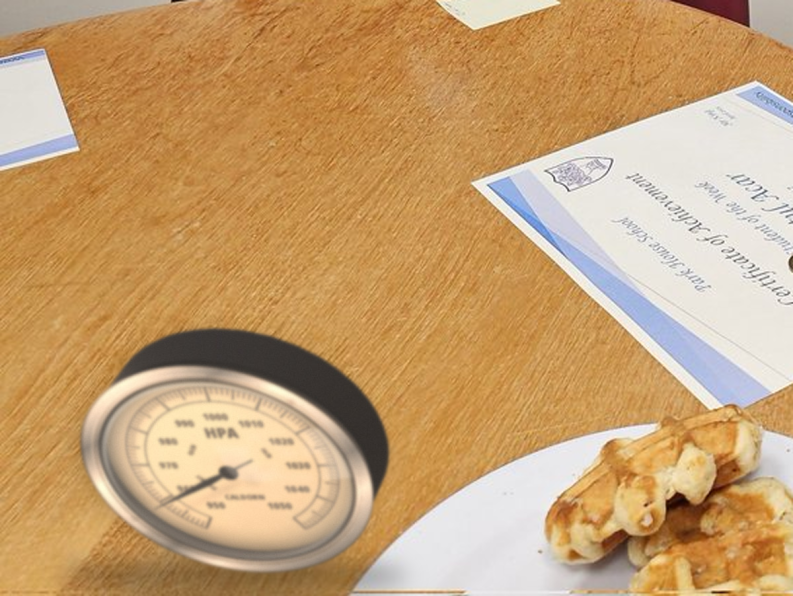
value=960 unit=hPa
